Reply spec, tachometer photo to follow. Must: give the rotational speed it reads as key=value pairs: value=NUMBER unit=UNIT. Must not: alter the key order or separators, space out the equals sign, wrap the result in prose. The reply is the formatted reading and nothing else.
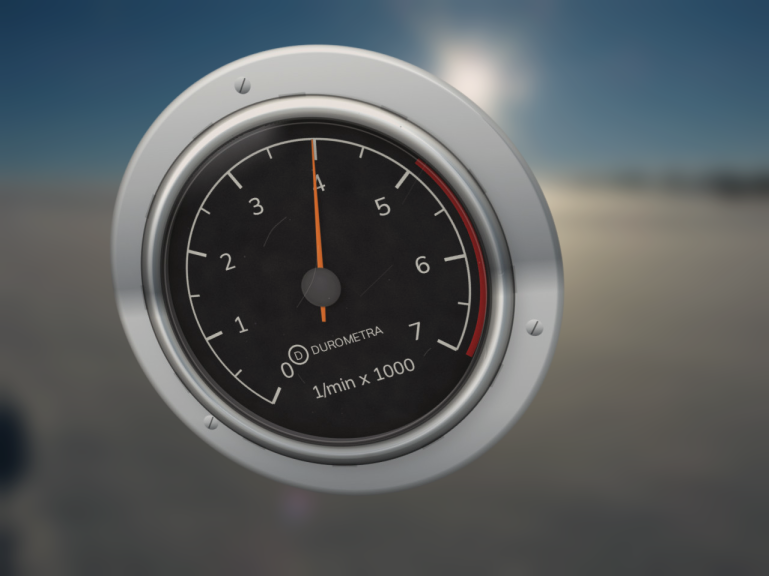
value=4000 unit=rpm
